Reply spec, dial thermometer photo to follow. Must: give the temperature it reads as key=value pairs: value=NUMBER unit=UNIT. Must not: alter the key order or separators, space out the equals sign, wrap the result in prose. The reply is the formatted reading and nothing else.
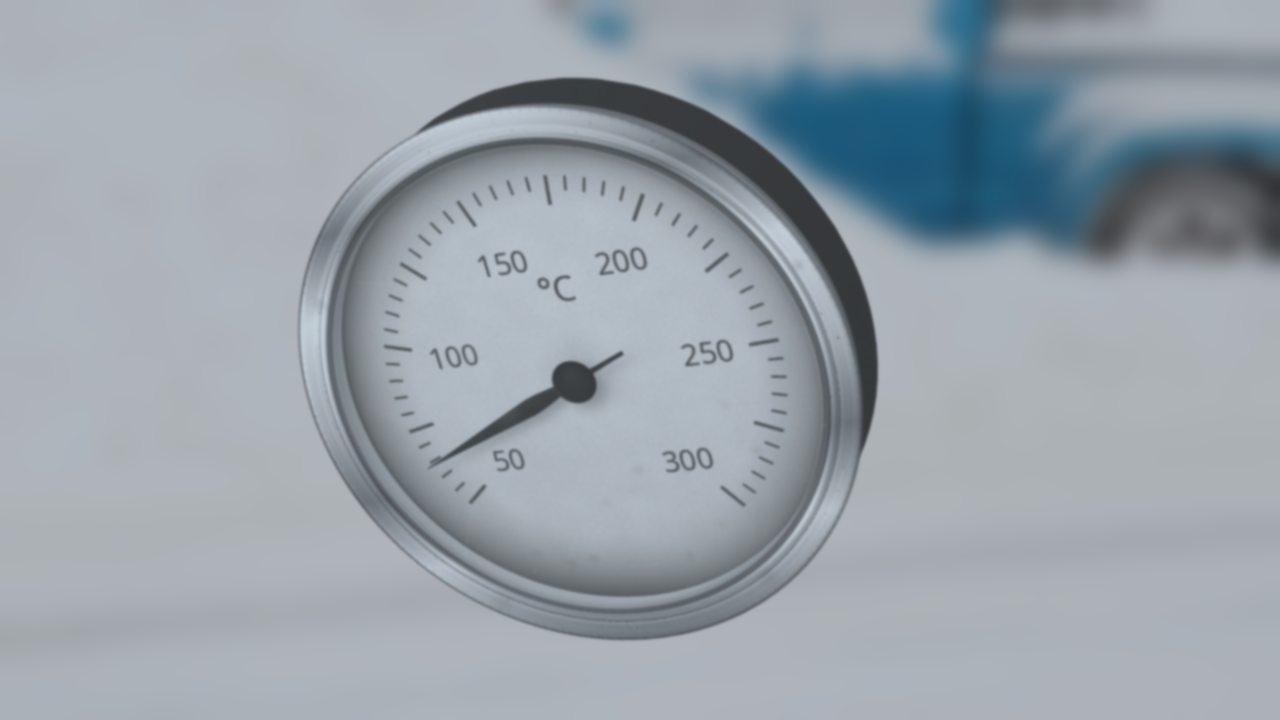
value=65 unit=°C
